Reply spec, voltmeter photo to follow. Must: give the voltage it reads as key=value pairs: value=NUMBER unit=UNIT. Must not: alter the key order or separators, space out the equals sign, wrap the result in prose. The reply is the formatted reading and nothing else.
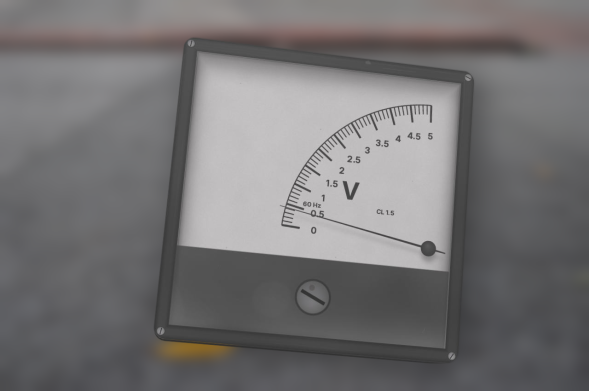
value=0.4 unit=V
